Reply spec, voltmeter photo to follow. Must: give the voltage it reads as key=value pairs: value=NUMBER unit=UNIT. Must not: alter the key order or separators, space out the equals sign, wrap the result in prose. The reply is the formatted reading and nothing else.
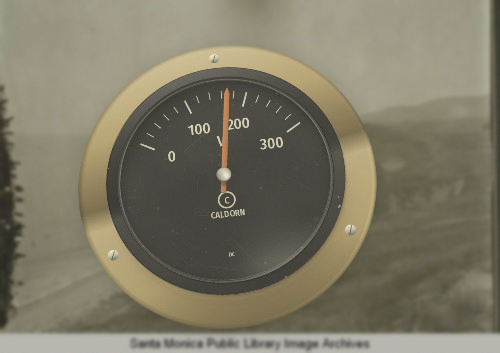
value=170 unit=V
